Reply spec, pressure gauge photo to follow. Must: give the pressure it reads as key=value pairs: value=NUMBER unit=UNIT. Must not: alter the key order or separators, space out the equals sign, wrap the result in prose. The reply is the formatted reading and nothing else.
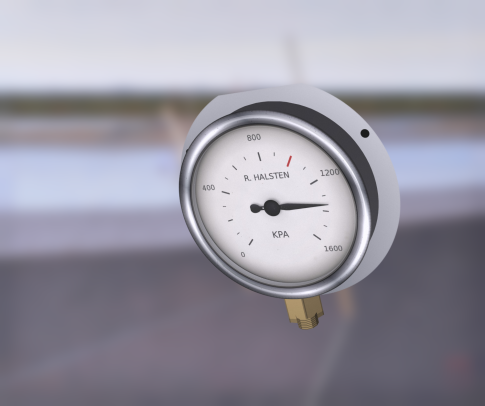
value=1350 unit=kPa
